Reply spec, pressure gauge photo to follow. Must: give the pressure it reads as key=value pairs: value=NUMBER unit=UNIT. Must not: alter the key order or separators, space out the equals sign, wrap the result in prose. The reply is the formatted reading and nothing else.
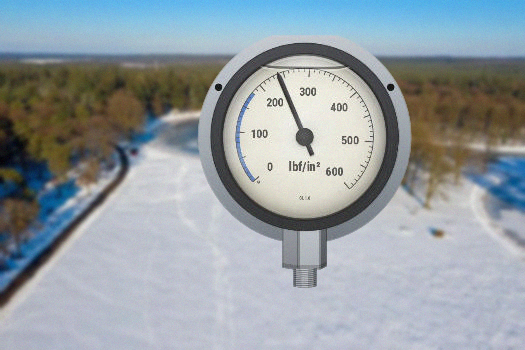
value=240 unit=psi
